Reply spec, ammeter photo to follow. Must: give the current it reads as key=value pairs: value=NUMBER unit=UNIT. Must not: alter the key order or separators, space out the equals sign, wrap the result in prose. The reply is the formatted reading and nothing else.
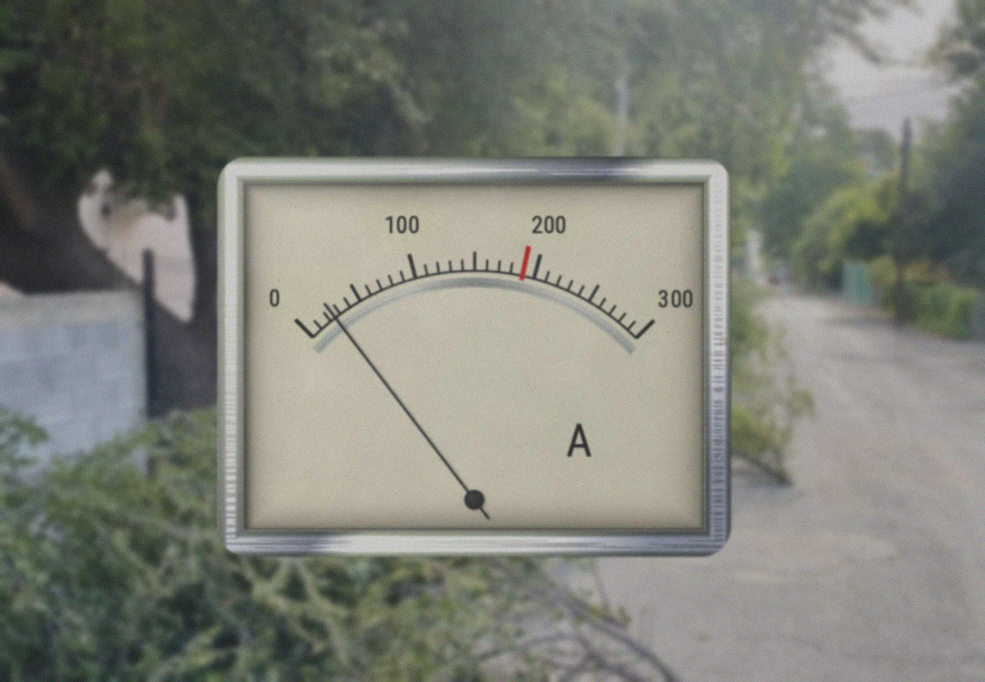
value=25 unit=A
